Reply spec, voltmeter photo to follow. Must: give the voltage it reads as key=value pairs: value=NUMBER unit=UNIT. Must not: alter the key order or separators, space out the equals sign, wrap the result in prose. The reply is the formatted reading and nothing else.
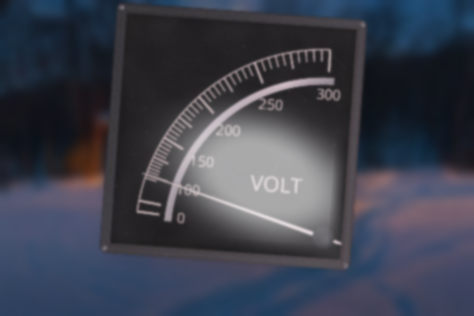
value=100 unit=V
